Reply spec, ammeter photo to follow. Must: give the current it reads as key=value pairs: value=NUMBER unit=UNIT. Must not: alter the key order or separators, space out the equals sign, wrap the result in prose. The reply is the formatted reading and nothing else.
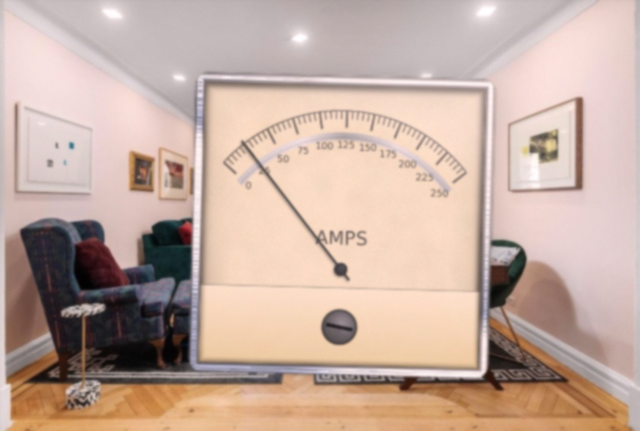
value=25 unit=A
